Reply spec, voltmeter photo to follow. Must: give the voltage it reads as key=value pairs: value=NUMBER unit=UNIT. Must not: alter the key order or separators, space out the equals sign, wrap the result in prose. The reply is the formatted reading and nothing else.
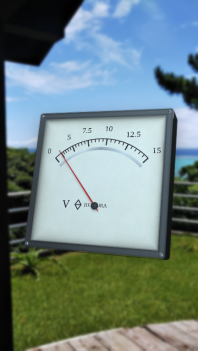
value=2.5 unit=V
